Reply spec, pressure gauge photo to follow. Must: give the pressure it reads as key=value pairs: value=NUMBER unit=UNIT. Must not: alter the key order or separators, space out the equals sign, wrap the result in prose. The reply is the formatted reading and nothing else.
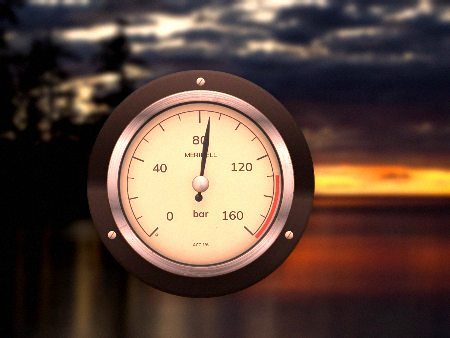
value=85 unit=bar
